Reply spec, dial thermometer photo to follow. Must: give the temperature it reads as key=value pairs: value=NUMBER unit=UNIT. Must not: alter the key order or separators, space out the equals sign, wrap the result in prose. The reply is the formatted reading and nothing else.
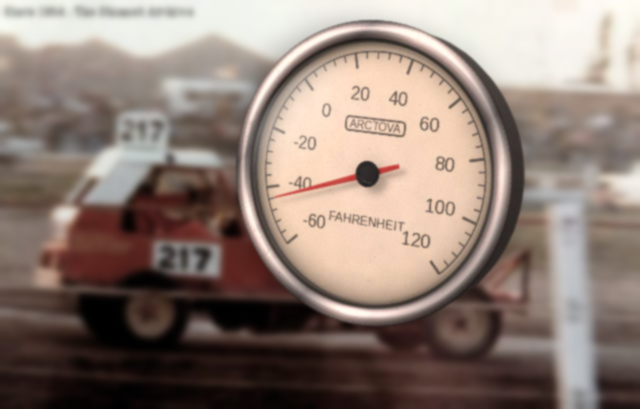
value=-44 unit=°F
